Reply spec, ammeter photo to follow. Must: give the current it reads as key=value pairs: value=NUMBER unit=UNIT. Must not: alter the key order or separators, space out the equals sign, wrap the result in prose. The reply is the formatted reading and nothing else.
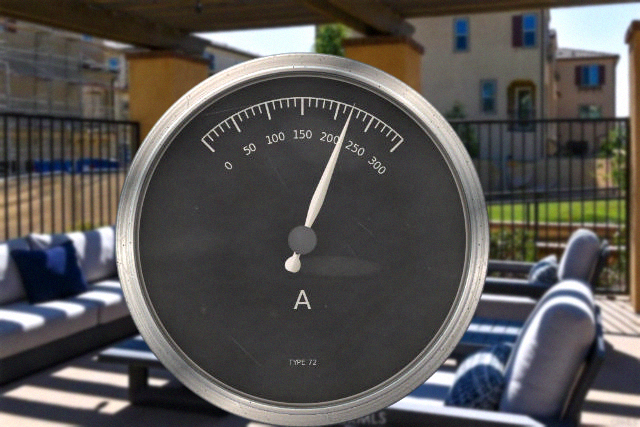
value=220 unit=A
